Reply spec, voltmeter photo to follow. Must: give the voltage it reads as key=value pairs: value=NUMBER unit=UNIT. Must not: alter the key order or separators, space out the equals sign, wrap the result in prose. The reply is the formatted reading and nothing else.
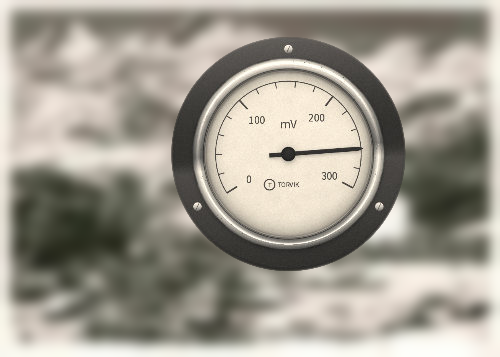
value=260 unit=mV
